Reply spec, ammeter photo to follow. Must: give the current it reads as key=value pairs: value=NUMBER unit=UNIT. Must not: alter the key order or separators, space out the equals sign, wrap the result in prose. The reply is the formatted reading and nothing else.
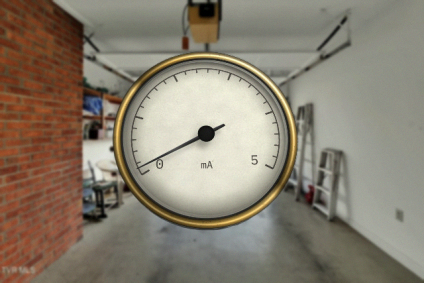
value=0.1 unit=mA
